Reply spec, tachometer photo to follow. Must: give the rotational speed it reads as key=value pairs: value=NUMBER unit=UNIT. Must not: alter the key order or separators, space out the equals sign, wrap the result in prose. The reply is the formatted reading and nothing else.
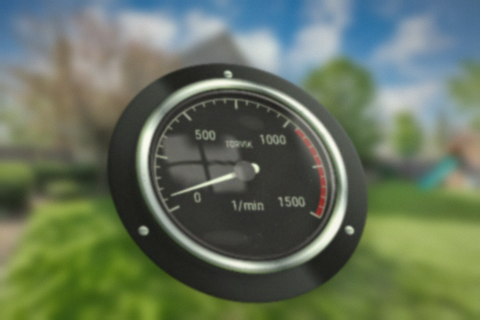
value=50 unit=rpm
